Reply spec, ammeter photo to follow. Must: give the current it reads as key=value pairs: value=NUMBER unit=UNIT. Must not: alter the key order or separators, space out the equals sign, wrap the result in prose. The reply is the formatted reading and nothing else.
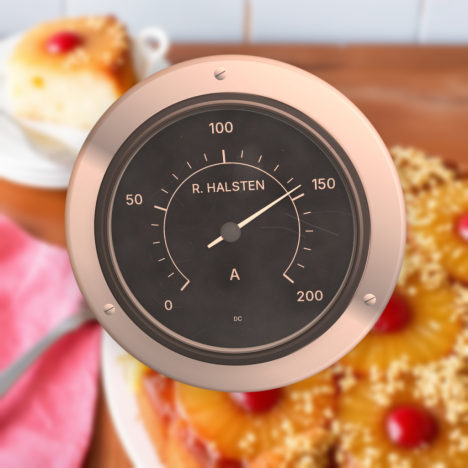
value=145 unit=A
